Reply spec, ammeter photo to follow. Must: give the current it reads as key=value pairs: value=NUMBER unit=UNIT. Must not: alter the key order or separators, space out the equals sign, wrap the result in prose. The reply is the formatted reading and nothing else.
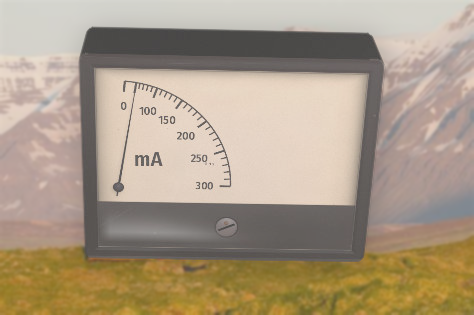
value=50 unit=mA
